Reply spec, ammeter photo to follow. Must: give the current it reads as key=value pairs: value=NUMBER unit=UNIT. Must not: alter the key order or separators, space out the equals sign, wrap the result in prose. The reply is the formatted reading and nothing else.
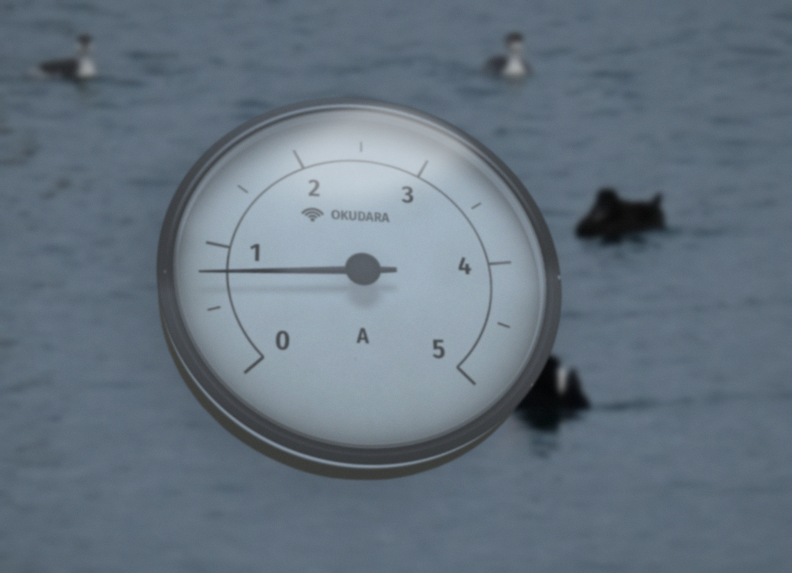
value=0.75 unit=A
